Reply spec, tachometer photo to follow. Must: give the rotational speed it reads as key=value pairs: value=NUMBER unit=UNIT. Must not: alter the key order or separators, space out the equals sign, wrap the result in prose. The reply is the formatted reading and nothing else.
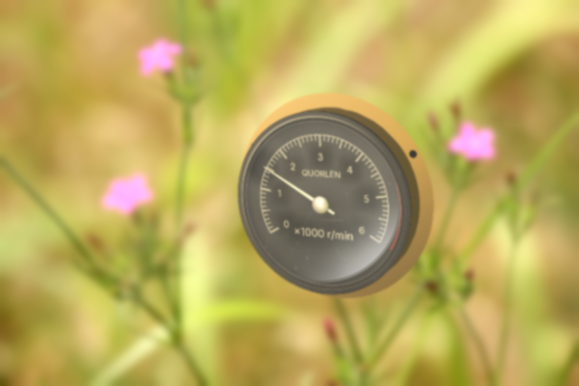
value=1500 unit=rpm
